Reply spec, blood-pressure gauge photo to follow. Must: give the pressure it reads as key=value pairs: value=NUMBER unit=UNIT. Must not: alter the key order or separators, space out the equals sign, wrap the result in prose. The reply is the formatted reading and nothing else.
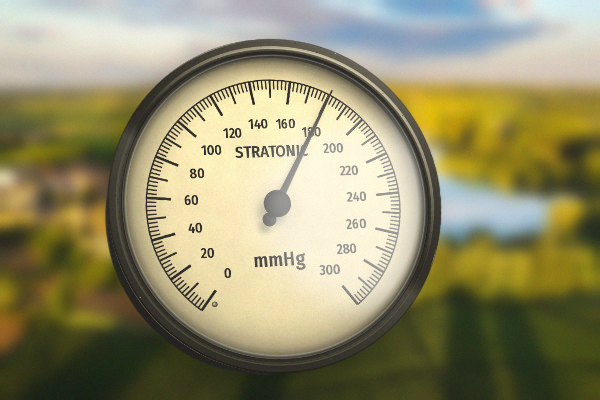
value=180 unit=mmHg
